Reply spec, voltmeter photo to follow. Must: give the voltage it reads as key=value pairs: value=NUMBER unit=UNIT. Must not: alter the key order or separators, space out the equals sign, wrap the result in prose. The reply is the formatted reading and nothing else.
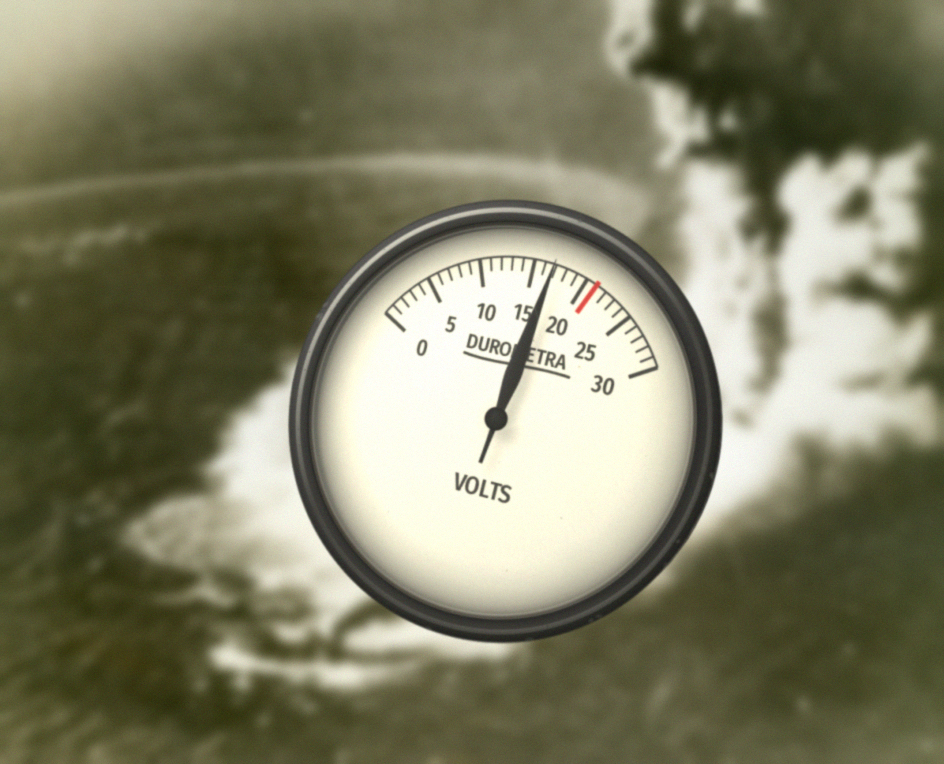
value=17 unit=V
